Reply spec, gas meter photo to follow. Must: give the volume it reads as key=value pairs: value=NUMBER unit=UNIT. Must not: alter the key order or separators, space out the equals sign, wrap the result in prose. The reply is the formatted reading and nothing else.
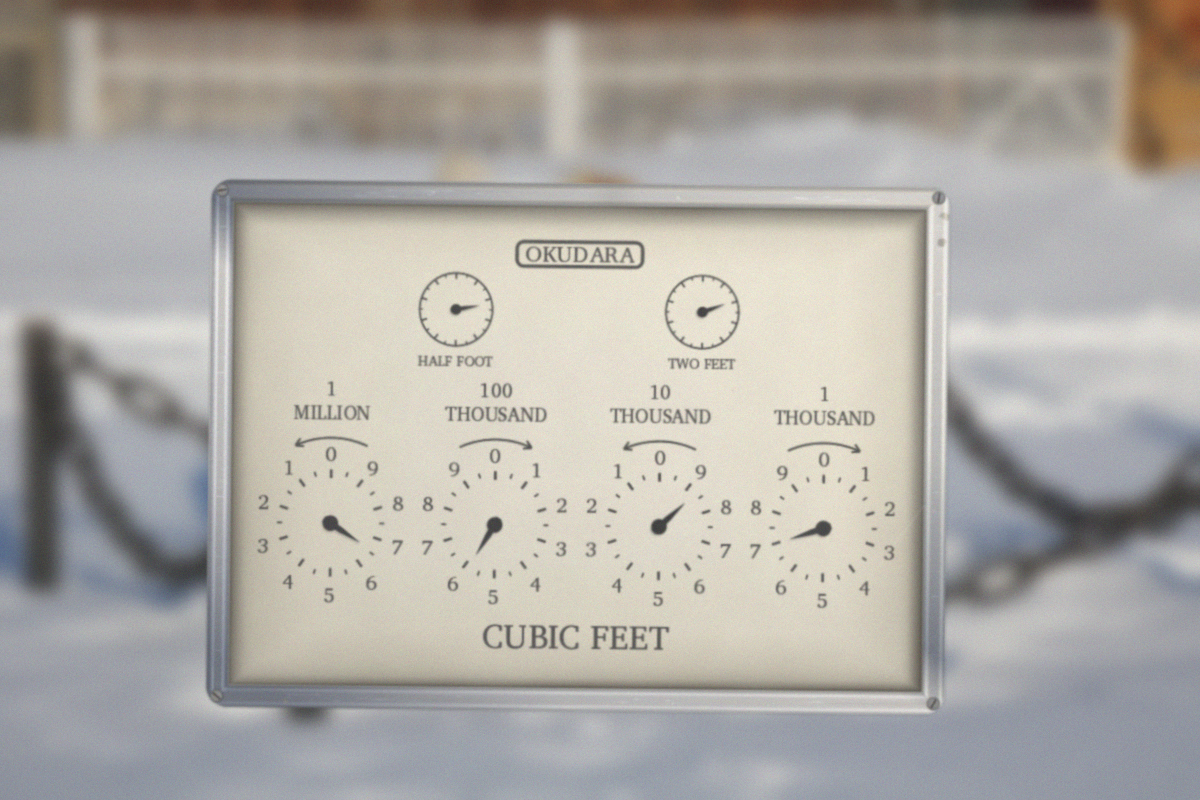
value=658700 unit=ft³
